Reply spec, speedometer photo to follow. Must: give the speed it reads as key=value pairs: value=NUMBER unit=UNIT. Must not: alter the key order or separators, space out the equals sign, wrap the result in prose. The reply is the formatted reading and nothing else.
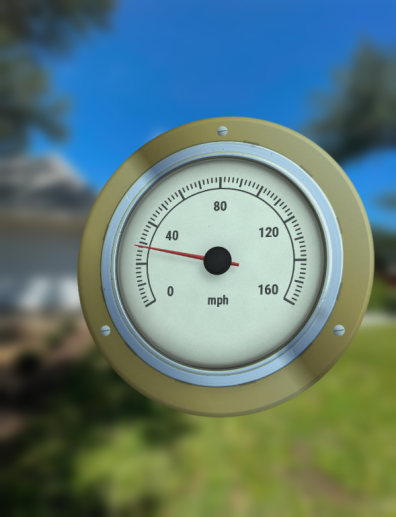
value=28 unit=mph
